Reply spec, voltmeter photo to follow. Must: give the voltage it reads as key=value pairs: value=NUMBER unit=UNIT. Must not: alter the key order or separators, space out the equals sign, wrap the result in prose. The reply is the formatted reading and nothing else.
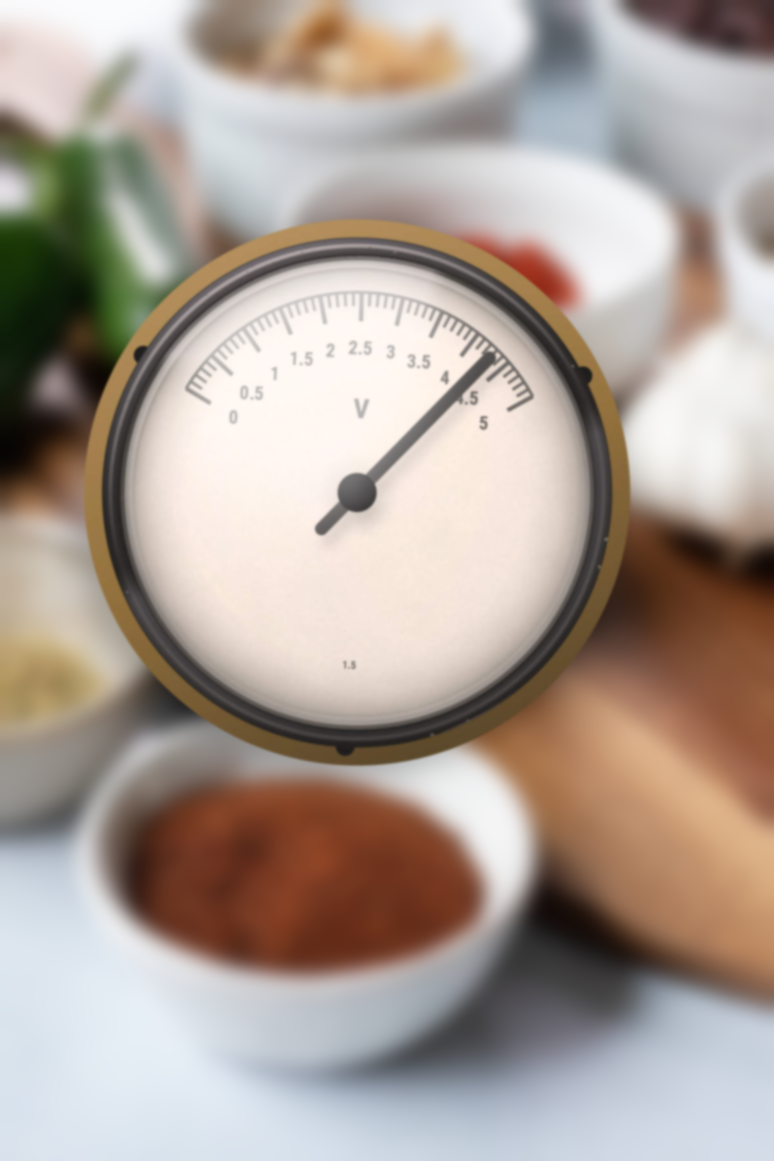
value=4.3 unit=V
